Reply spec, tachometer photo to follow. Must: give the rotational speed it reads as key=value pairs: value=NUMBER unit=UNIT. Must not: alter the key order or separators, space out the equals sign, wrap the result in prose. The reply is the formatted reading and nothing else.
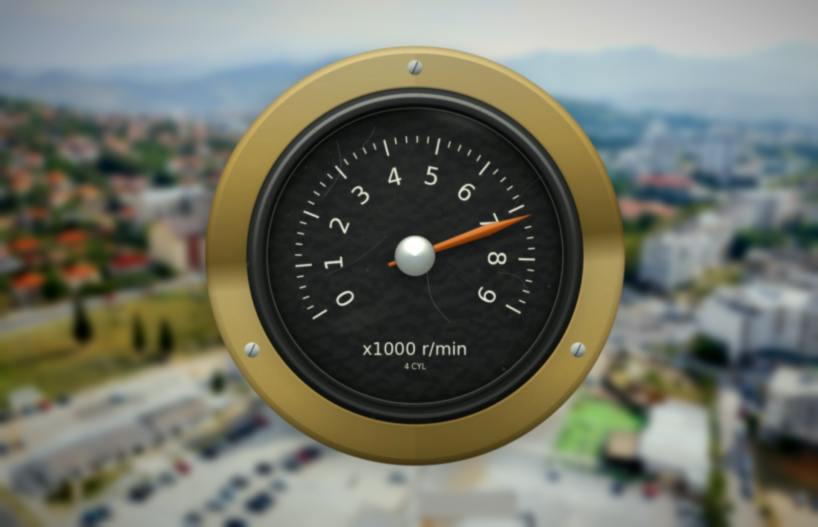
value=7200 unit=rpm
